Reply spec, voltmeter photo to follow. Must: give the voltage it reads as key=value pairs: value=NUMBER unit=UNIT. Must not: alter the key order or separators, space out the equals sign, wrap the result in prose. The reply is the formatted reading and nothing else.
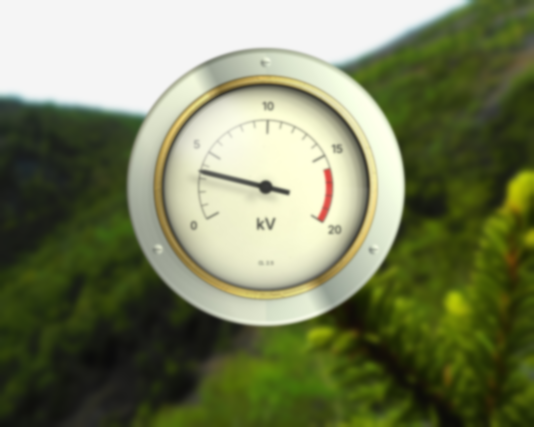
value=3.5 unit=kV
